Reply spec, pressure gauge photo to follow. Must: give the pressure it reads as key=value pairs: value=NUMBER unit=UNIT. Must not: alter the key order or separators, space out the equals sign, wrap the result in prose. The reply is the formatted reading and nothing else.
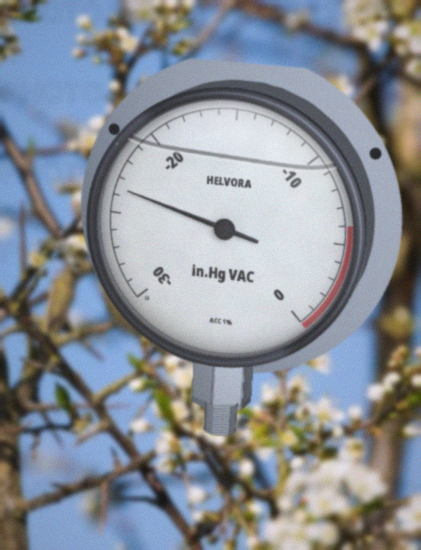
value=-23.5 unit=inHg
